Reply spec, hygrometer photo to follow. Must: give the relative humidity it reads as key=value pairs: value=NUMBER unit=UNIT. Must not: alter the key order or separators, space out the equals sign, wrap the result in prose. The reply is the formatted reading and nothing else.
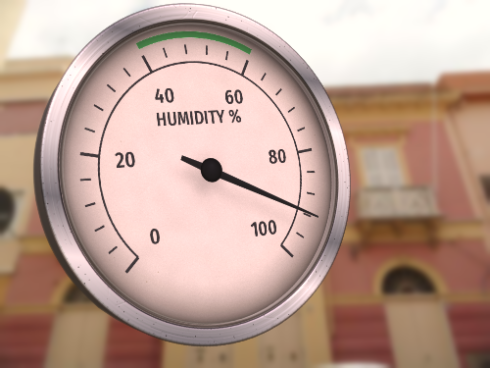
value=92 unit=%
